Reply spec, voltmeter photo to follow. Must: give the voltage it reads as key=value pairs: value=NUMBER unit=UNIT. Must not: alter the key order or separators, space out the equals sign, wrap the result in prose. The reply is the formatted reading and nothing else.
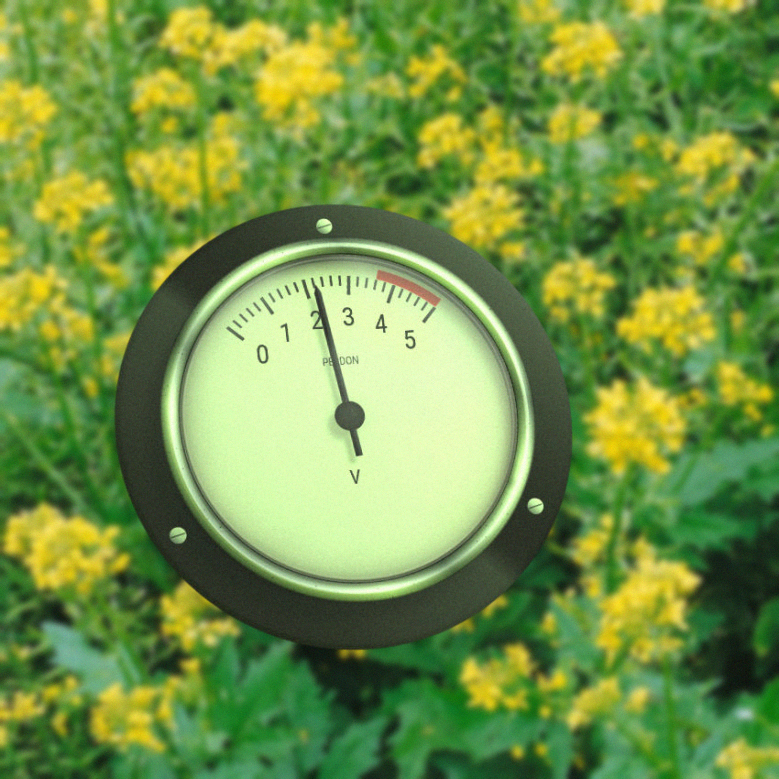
value=2.2 unit=V
